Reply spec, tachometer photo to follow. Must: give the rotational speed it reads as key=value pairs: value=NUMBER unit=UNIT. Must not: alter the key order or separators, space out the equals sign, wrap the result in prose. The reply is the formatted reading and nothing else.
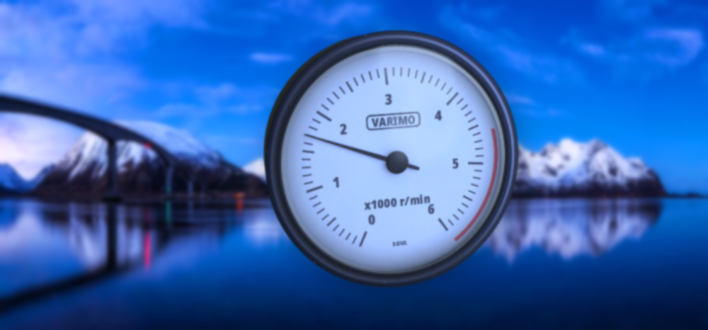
value=1700 unit=rpm
